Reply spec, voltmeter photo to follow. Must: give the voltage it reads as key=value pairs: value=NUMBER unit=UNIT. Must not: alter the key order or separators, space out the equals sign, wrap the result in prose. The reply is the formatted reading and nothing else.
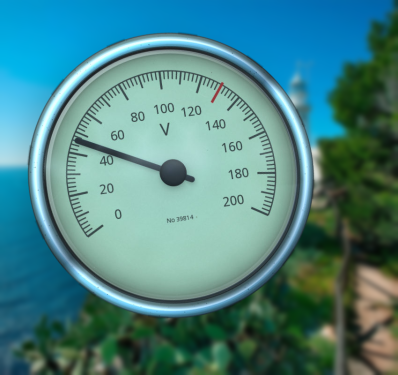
value=46 unit=V
